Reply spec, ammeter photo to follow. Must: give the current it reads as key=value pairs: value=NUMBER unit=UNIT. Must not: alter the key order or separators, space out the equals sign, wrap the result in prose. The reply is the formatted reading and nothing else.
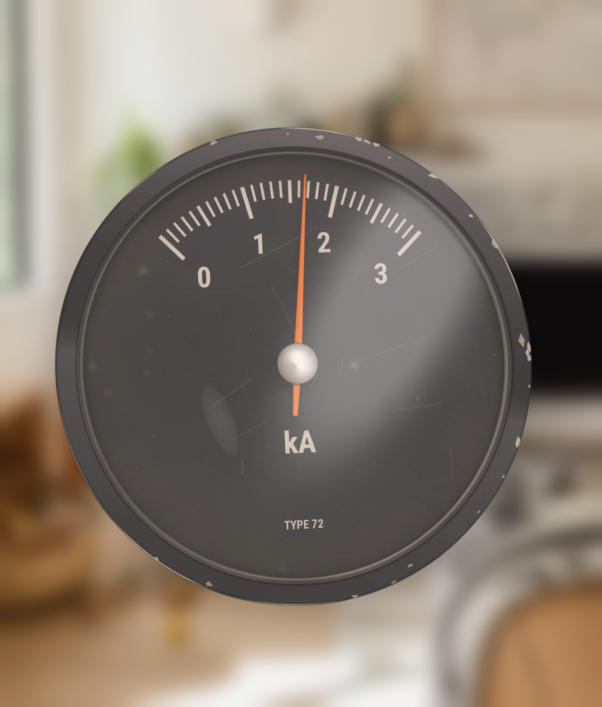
value=1.65 unit=kA
